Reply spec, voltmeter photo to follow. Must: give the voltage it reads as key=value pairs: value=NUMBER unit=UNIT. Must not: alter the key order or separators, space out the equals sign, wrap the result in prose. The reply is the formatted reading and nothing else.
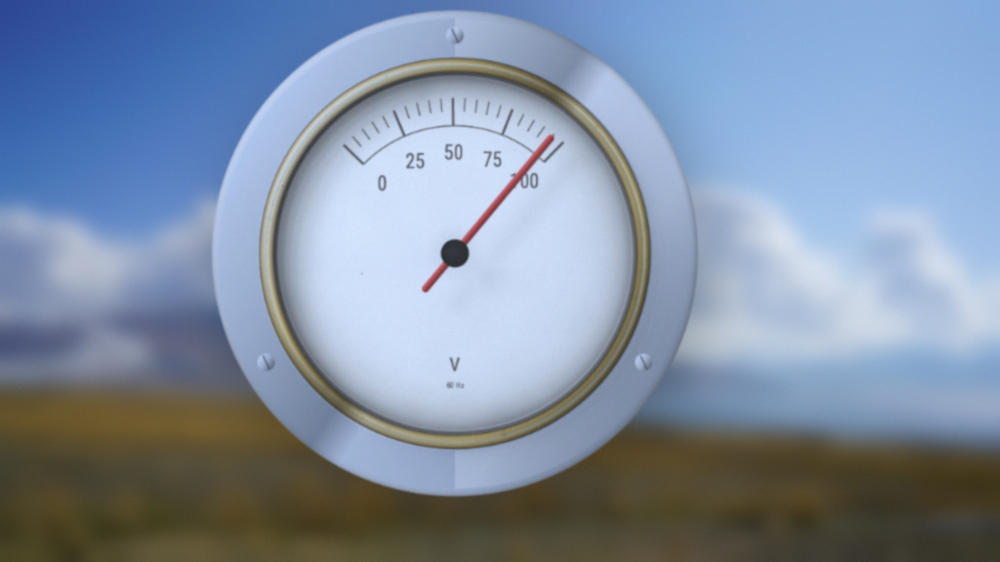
value=95 unit=V
